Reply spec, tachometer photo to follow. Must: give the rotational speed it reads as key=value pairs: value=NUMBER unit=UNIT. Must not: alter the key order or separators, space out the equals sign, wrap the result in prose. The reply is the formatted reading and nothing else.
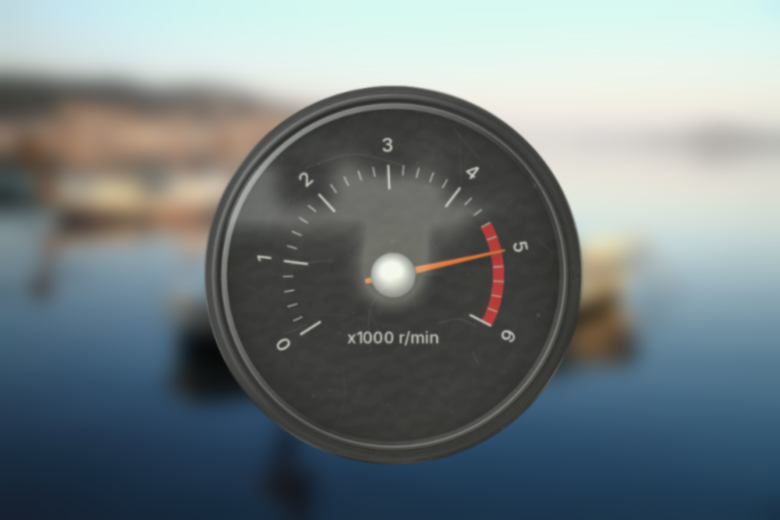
value=5000 unit=rpm
